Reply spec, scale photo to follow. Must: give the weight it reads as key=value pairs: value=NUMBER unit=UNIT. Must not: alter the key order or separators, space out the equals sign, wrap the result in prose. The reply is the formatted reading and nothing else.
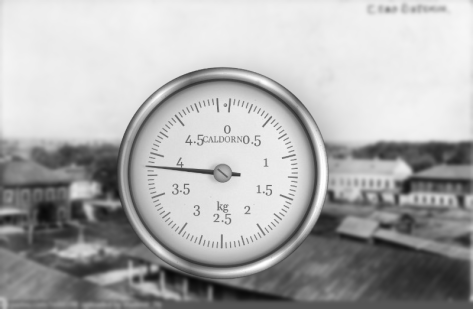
value=3.85 unit=kg
